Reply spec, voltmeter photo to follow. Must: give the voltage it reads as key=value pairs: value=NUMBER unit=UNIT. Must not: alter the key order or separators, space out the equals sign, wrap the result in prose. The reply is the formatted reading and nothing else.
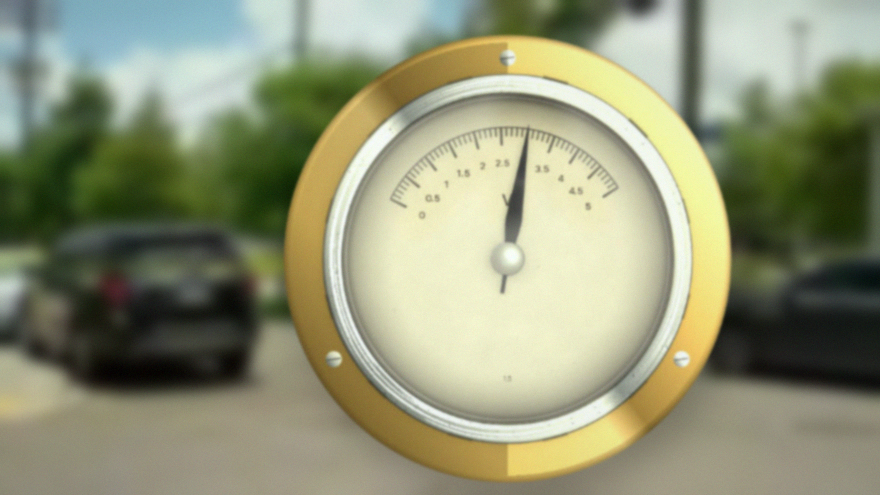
value=3 unit=V
